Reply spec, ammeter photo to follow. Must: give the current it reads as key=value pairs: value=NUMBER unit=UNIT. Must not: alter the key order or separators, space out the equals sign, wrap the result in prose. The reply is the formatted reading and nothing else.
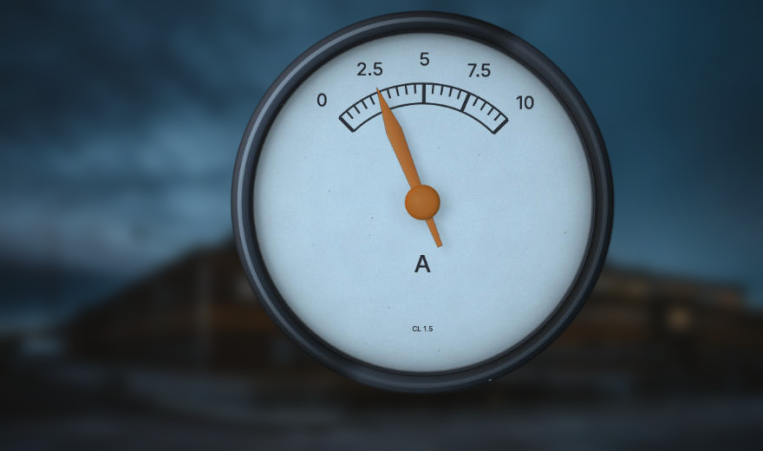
value=2.5 unit=A
